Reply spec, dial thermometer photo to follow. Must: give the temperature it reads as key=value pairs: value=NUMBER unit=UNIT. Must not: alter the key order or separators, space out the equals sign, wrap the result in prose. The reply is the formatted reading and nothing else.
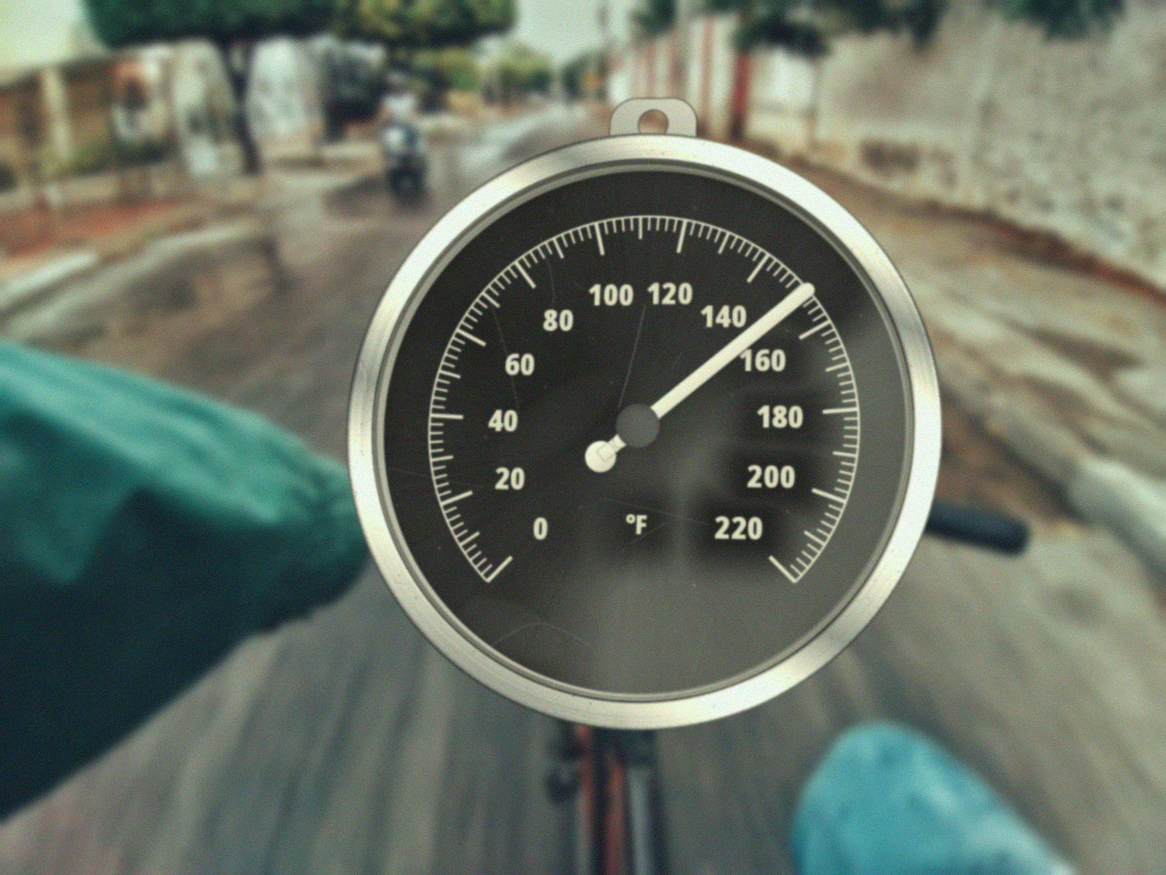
value=152 unit=°F
